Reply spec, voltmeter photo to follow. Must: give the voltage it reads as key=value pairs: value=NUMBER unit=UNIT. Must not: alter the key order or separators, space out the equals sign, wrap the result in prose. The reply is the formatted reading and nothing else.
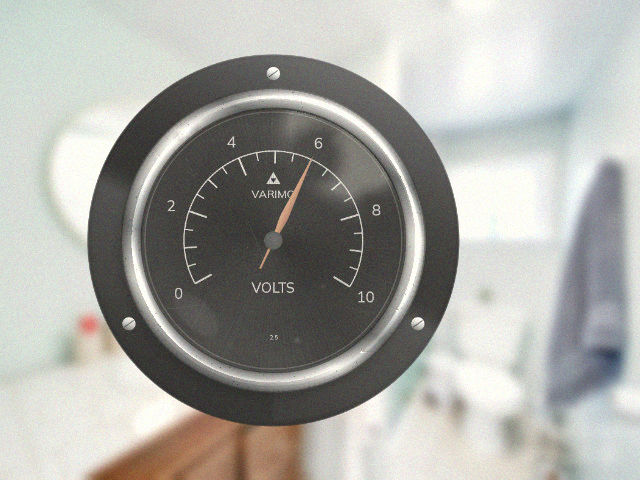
value=6 unit=V
